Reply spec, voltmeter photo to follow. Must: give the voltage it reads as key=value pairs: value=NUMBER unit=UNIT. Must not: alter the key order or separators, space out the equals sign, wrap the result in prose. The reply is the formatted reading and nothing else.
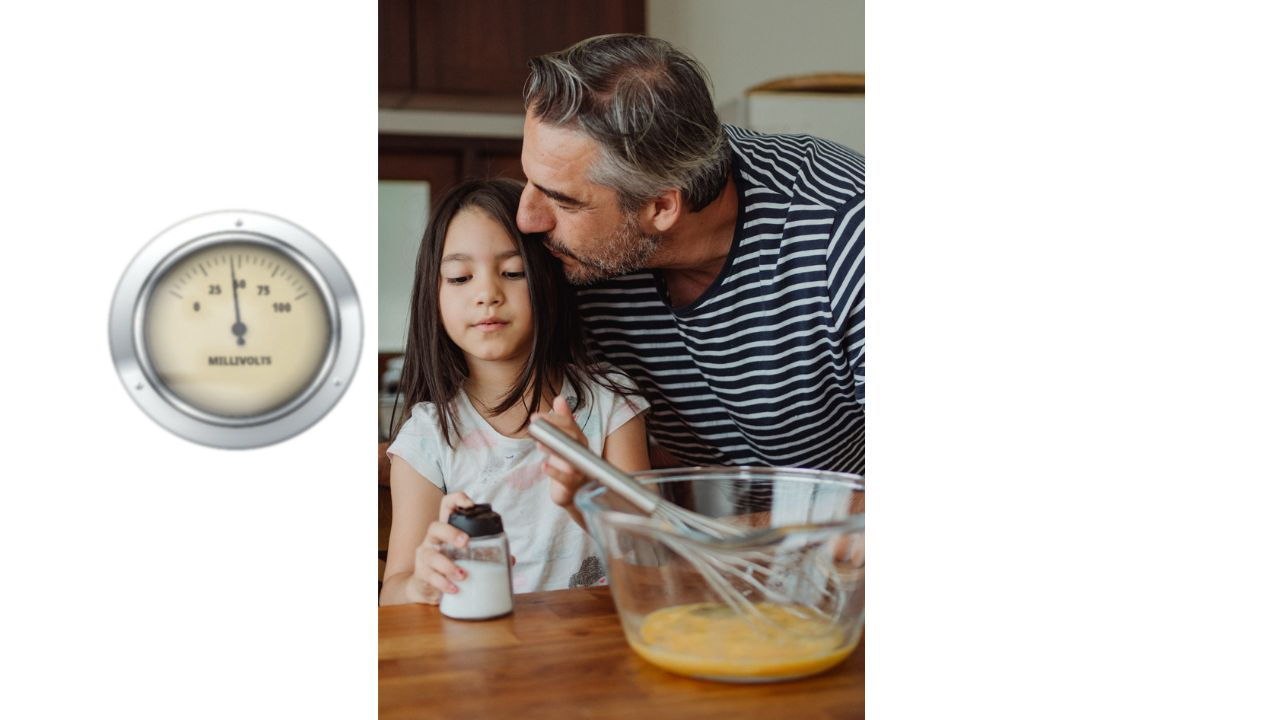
value=45 unit=mV
